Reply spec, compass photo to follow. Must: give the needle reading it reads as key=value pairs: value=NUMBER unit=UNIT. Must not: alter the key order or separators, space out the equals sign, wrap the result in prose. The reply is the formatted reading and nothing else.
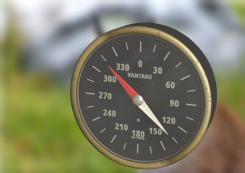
value=315 unit=°
